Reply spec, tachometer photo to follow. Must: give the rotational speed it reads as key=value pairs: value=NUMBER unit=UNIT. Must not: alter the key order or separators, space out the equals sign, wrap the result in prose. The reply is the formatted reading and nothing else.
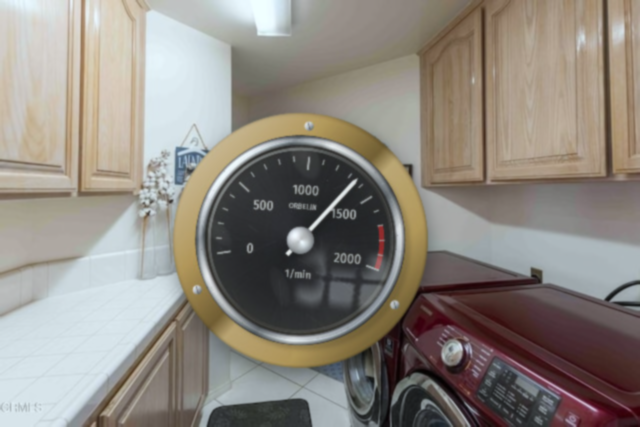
value=1350 unit=rpm
